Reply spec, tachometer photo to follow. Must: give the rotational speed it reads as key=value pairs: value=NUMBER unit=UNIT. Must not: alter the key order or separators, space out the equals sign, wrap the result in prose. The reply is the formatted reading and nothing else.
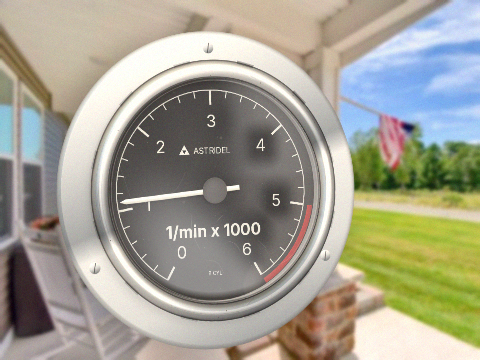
value=1100 unit=rpm
